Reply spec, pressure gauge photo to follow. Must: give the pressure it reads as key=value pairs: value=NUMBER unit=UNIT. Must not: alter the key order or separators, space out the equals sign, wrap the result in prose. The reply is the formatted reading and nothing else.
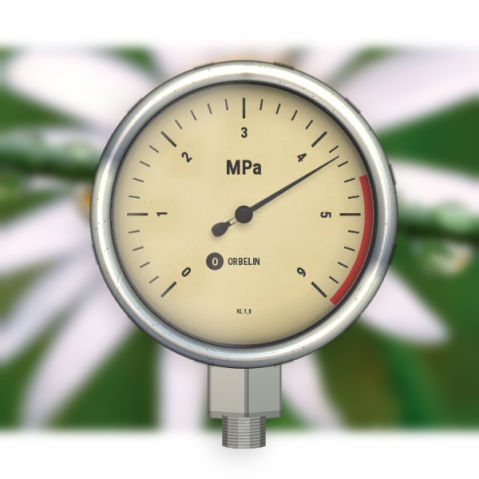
value=4.3 unit=MPa
